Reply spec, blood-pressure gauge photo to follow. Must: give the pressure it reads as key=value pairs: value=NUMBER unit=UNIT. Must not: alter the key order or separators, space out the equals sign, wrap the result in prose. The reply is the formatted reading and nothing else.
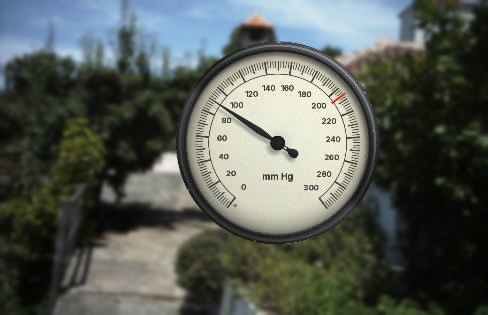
value=90 unit=mmHg
